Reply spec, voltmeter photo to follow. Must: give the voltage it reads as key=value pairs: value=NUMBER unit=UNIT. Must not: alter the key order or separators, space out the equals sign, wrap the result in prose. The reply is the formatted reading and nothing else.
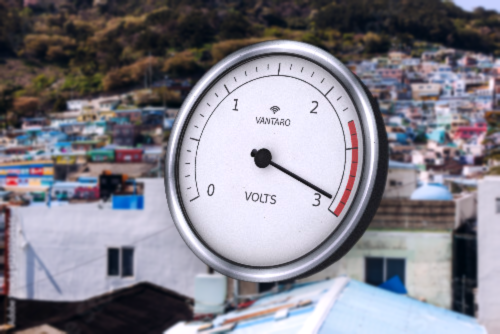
value=2.9 unit=V
